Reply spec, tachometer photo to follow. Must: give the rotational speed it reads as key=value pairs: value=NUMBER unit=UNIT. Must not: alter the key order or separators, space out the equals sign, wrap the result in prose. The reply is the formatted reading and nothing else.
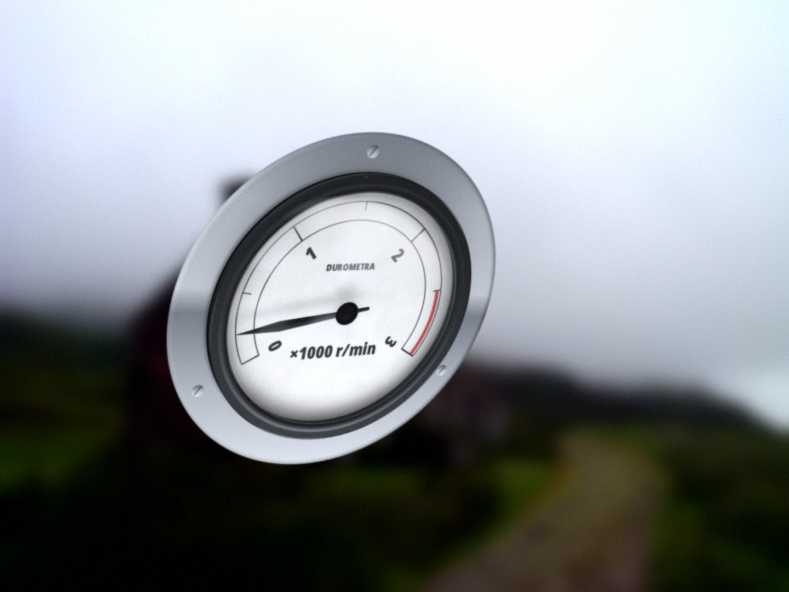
value=250 unit=rpm
